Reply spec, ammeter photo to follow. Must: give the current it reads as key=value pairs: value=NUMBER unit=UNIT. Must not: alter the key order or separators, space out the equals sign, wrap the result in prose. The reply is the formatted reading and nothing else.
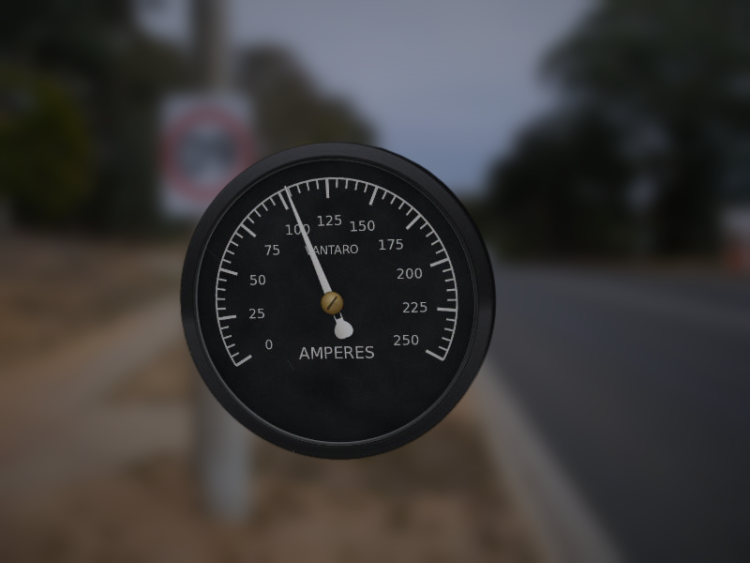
value=105 unit=A
